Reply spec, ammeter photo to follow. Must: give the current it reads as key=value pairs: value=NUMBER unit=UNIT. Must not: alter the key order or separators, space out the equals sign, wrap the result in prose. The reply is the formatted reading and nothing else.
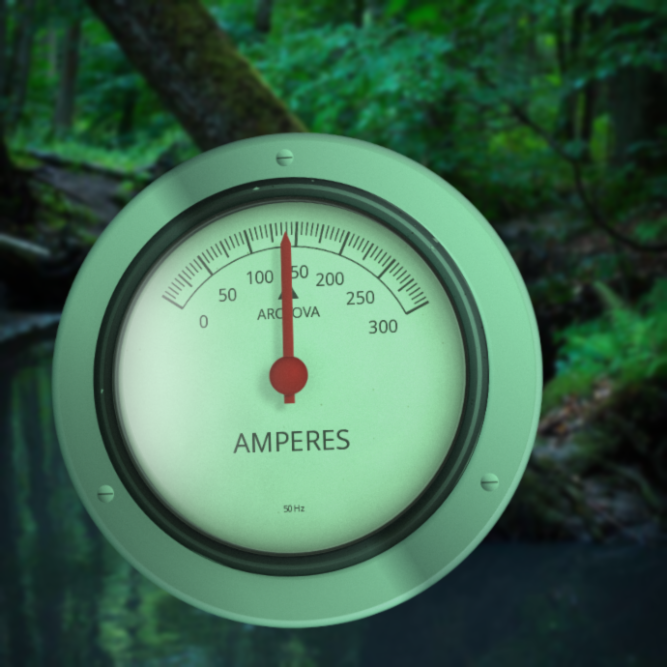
value=140 unit=A
